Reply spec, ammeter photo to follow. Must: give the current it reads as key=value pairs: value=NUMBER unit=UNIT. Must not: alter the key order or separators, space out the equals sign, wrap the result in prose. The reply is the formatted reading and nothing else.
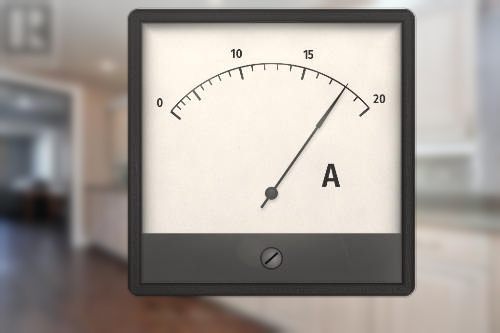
value=18 unit=A
